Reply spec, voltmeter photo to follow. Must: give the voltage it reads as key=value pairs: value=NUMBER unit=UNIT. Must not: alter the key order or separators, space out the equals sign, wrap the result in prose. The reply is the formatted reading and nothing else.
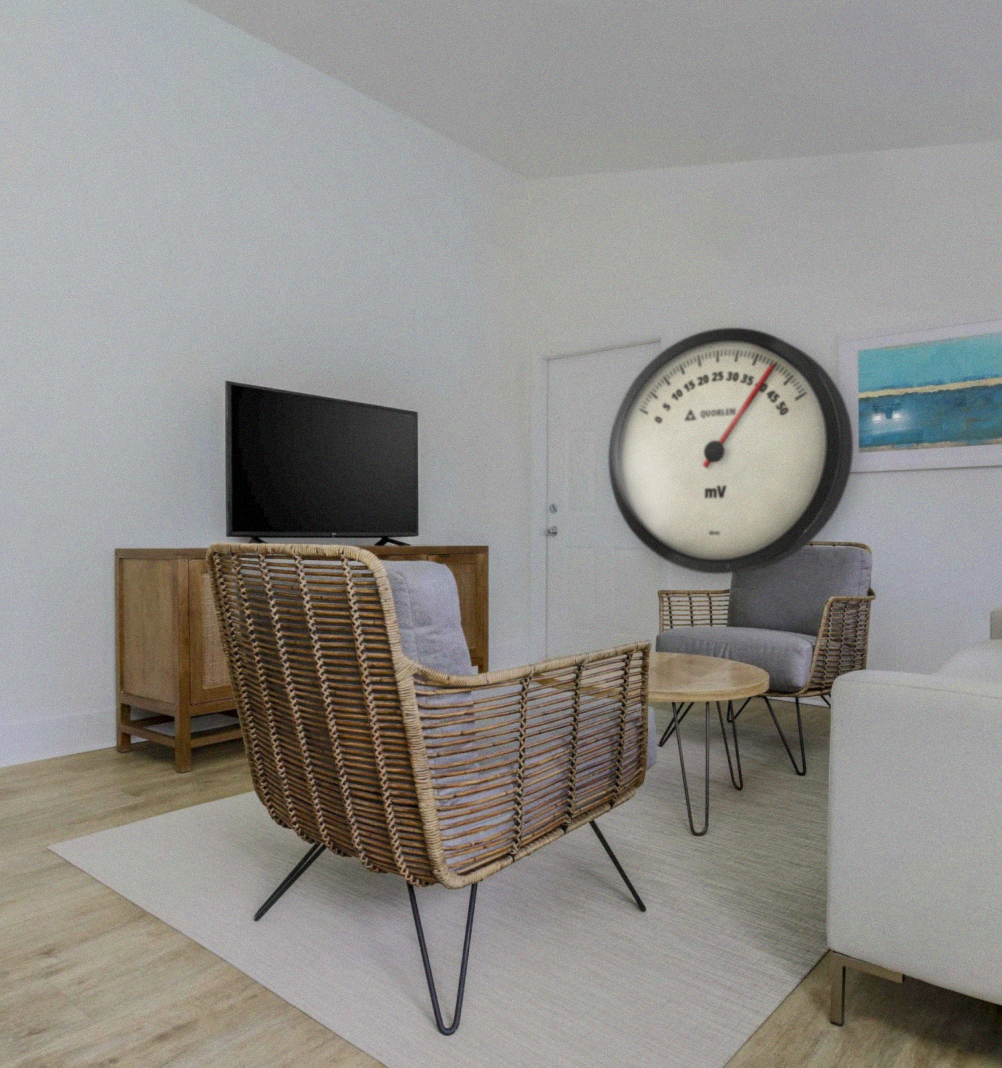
value=40 unit=mV
